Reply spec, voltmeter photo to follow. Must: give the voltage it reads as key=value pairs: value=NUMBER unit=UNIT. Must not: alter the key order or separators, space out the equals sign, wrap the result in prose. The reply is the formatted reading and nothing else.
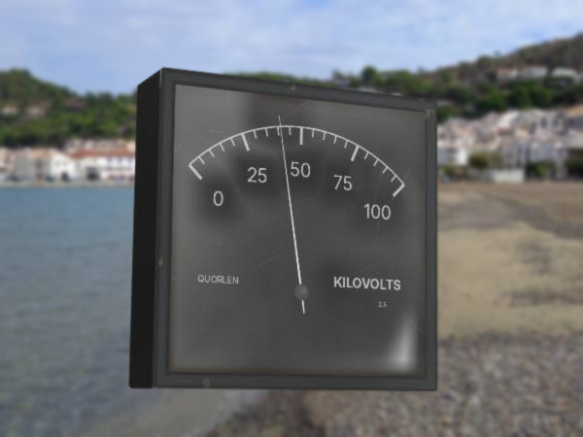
value=40 unit=kV
